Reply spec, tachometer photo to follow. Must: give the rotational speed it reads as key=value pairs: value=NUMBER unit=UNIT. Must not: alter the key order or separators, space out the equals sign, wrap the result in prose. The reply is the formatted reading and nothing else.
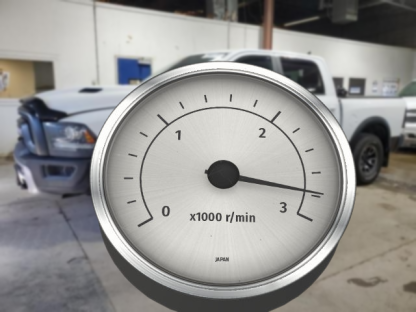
value=2800 unit=rpm
